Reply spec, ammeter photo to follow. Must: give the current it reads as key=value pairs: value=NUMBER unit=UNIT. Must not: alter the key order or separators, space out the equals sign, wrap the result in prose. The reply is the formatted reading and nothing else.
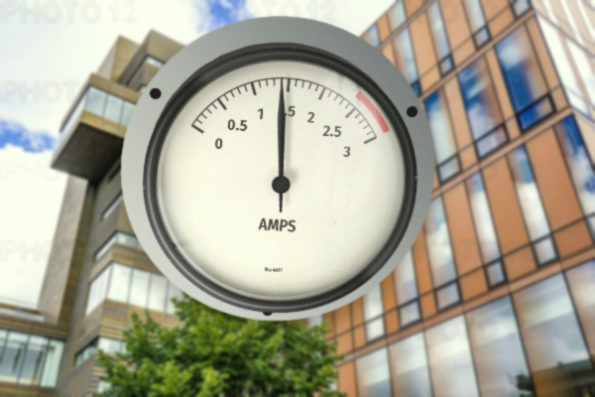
value=1.4 unit=A
